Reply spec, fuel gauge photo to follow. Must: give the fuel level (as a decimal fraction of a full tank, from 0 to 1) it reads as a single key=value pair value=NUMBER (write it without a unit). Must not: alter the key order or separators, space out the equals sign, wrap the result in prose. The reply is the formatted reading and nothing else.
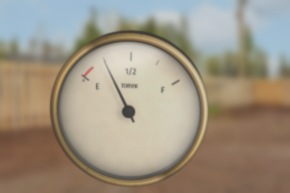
value=0.25
